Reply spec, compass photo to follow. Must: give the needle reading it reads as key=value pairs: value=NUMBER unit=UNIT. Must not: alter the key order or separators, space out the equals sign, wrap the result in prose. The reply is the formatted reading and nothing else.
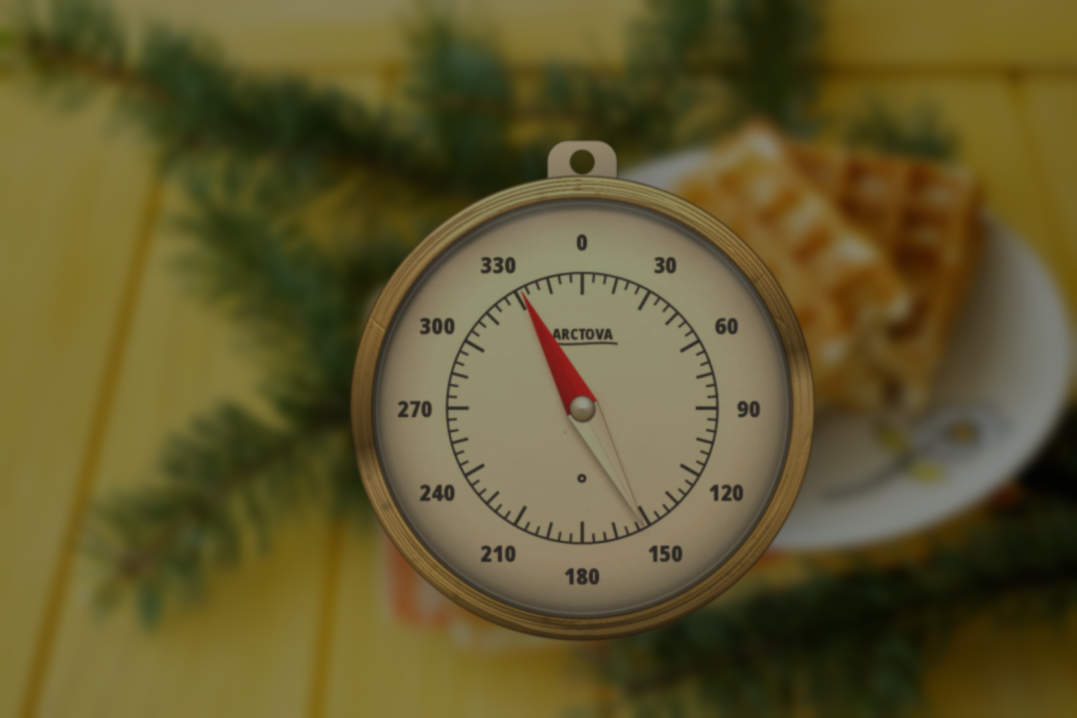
value=332.5 unit=°
